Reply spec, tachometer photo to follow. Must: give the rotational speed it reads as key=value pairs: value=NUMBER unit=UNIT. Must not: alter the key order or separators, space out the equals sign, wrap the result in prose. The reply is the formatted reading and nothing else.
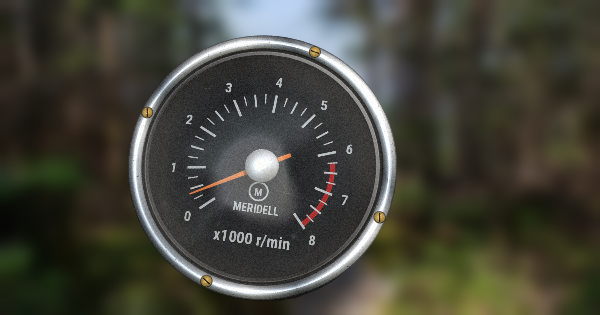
value=375 unit=rpm
